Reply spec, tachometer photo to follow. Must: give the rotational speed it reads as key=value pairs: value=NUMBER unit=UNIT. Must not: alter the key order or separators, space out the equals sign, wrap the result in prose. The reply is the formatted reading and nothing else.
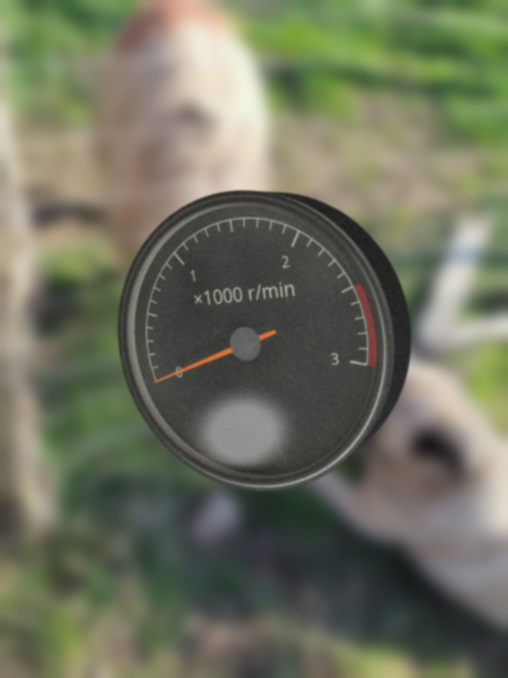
value=0 unit=rpm
